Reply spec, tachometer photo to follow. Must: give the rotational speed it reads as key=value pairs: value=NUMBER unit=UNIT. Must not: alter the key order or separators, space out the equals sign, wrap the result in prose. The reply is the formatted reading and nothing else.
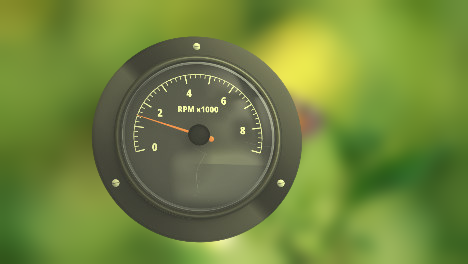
value=1400 unit=rpm
